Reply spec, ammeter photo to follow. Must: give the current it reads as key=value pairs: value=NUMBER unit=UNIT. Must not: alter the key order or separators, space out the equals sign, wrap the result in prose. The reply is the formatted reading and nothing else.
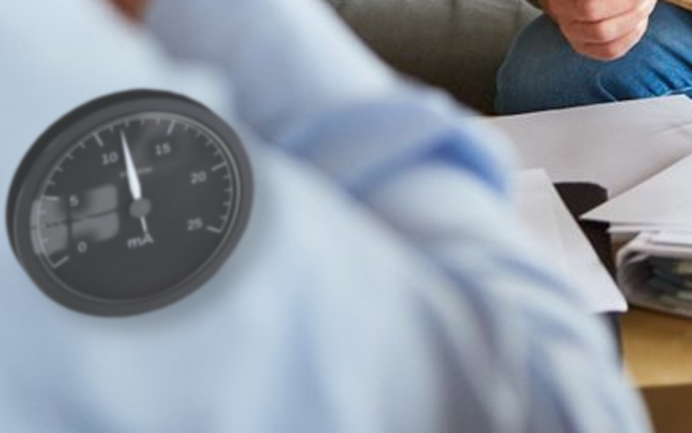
value=11.5 unit=mA
